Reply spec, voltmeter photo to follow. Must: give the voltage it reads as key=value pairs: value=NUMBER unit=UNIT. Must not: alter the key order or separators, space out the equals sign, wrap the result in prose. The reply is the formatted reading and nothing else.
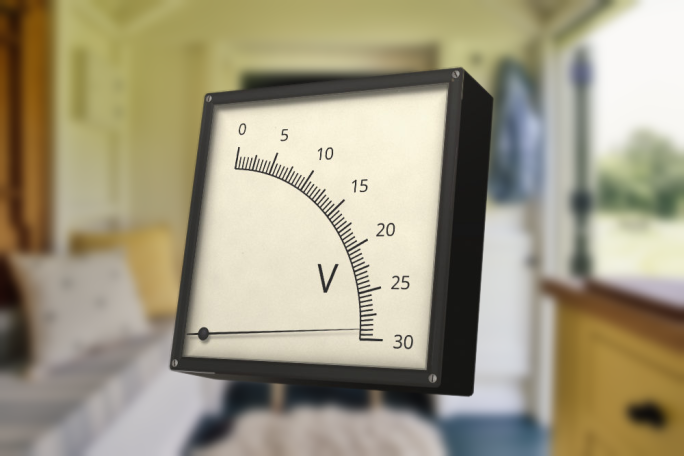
value=29 unit=V
